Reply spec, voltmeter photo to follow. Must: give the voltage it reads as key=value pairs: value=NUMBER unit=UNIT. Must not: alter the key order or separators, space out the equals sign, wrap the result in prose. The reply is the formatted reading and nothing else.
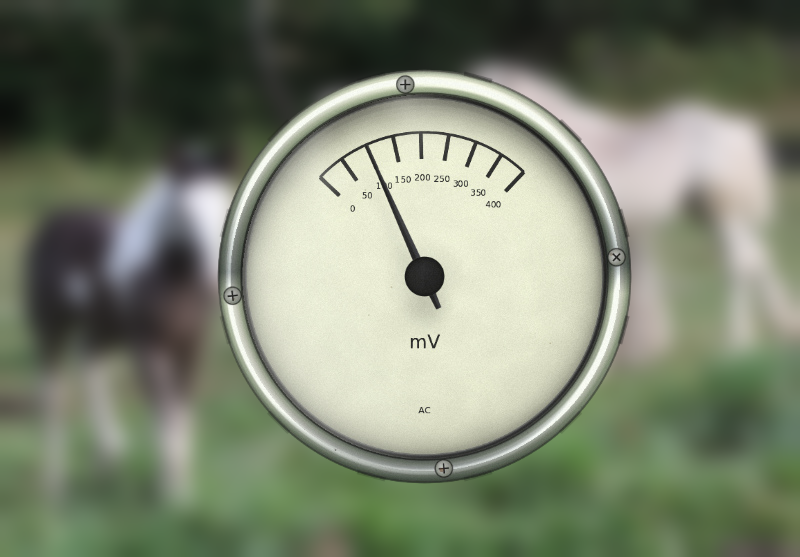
value=100 unit=mV
